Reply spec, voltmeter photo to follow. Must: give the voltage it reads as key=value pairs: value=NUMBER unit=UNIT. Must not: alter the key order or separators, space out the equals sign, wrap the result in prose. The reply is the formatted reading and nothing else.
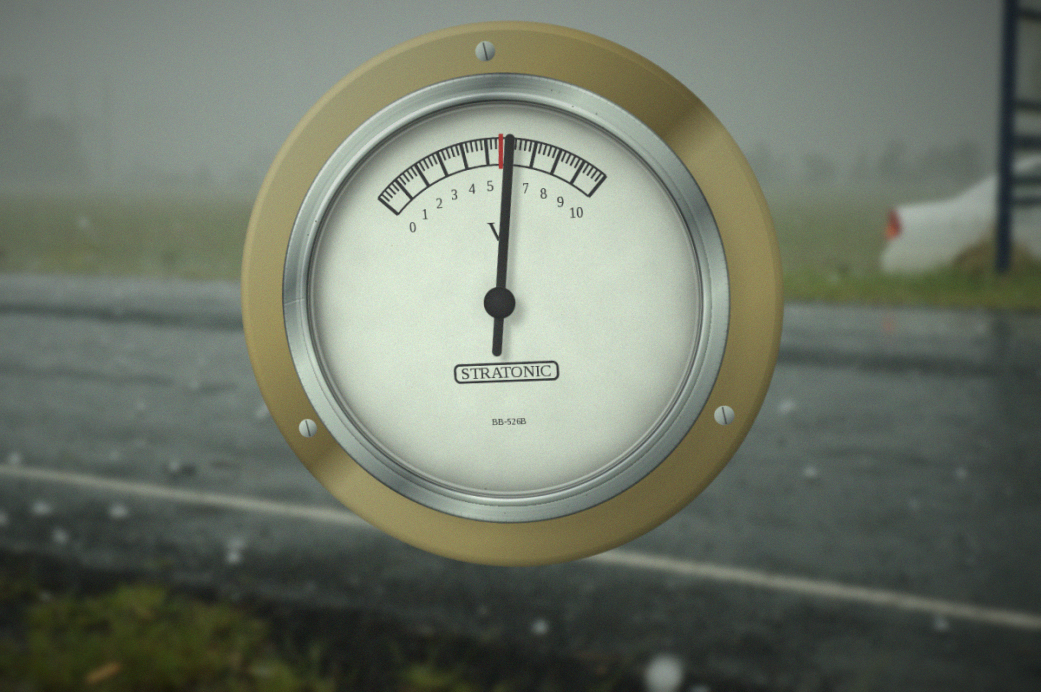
value=6 unit=V
